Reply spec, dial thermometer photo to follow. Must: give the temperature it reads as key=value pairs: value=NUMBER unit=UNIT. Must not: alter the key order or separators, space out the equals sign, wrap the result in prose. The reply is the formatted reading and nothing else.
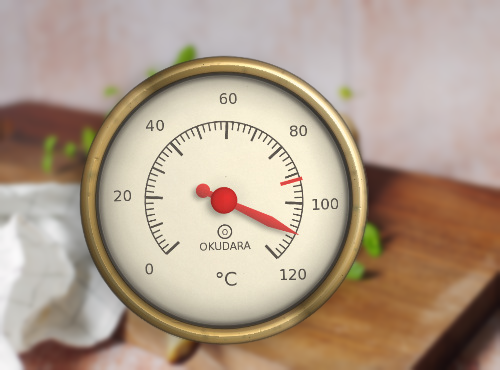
value=110 unit=°C
